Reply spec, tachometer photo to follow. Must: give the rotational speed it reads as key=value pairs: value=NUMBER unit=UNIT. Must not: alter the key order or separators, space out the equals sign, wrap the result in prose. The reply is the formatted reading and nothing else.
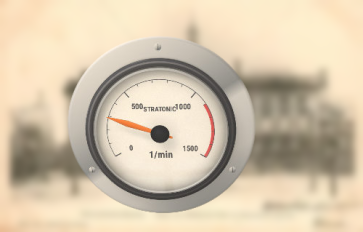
value=300 unit=rpm
